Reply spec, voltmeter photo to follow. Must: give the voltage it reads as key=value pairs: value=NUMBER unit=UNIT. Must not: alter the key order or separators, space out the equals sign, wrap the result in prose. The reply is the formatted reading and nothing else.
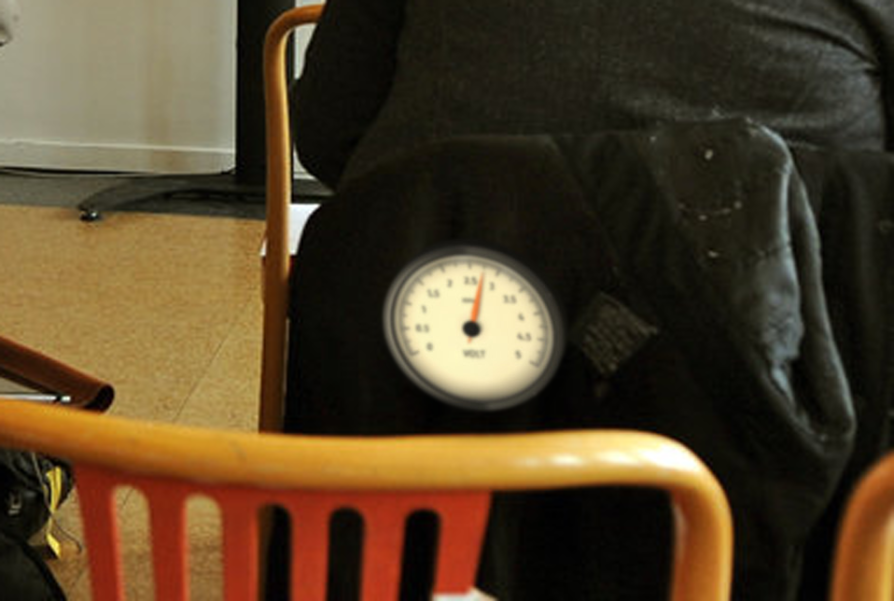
value=2.75 unit=V
